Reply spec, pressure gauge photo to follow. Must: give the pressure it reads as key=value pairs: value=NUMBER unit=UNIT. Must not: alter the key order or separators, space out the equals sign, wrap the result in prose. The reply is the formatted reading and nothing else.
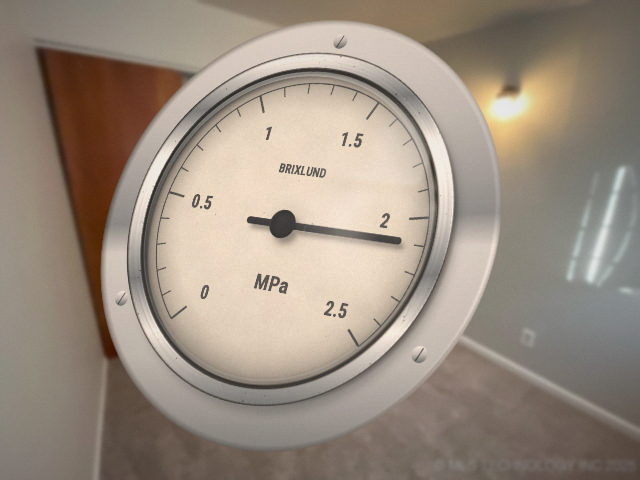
value=2.1 unit=MPa
